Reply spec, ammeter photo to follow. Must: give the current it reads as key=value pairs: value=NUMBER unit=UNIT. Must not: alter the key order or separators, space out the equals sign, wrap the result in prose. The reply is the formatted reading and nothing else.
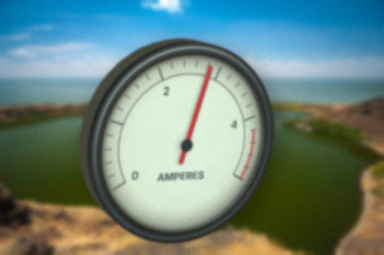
value=2.8 unit=A
